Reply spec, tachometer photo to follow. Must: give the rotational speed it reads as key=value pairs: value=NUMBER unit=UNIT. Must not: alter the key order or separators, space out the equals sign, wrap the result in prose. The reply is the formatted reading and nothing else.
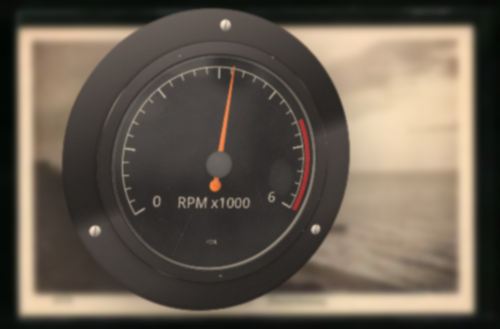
value=3200 unit=rpm
